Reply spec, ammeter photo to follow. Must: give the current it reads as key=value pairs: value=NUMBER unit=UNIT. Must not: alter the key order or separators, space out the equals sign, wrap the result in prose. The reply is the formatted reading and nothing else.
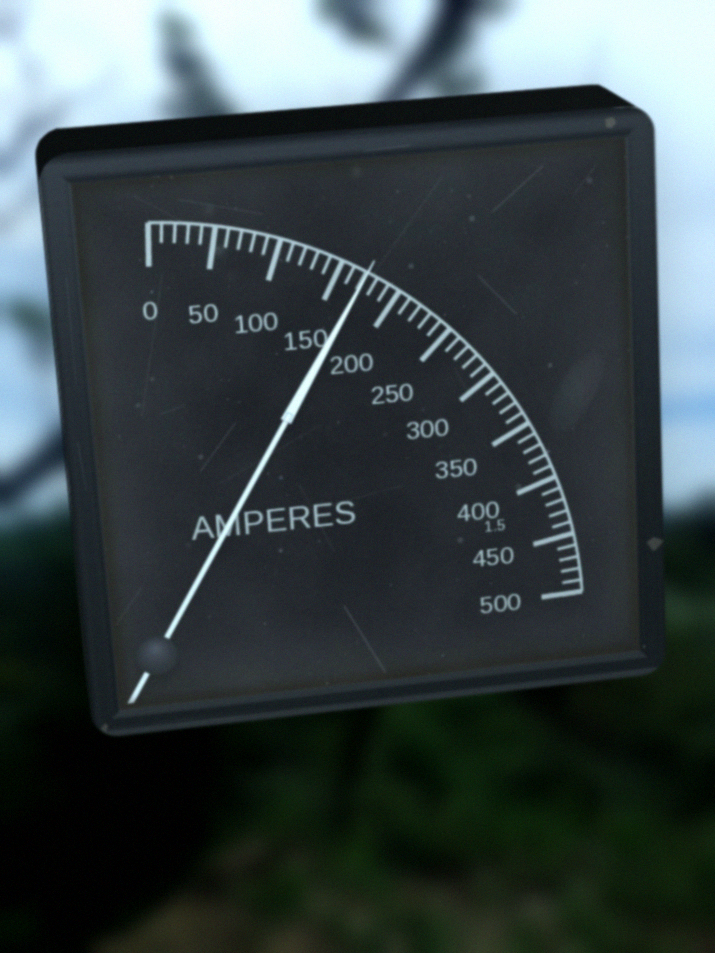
value=170 unit=A
